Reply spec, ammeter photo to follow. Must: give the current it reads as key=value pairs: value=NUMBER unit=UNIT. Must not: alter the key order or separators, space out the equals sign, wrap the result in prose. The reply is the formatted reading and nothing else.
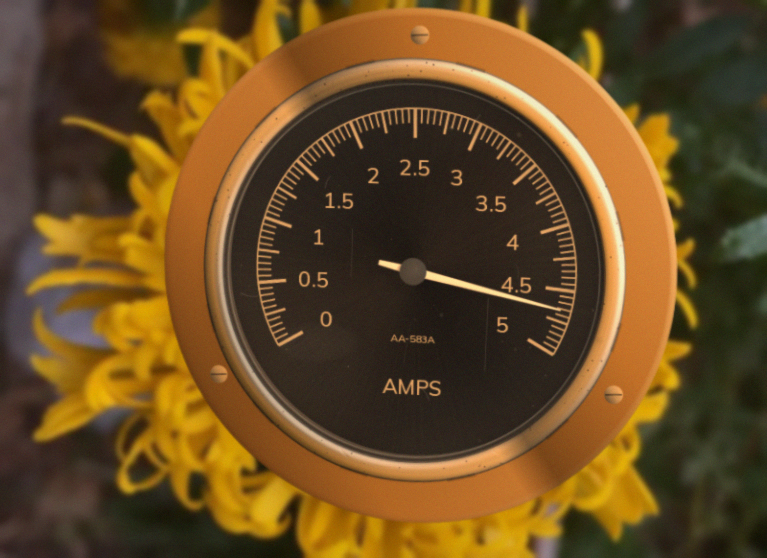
value=4.65 unit=A
